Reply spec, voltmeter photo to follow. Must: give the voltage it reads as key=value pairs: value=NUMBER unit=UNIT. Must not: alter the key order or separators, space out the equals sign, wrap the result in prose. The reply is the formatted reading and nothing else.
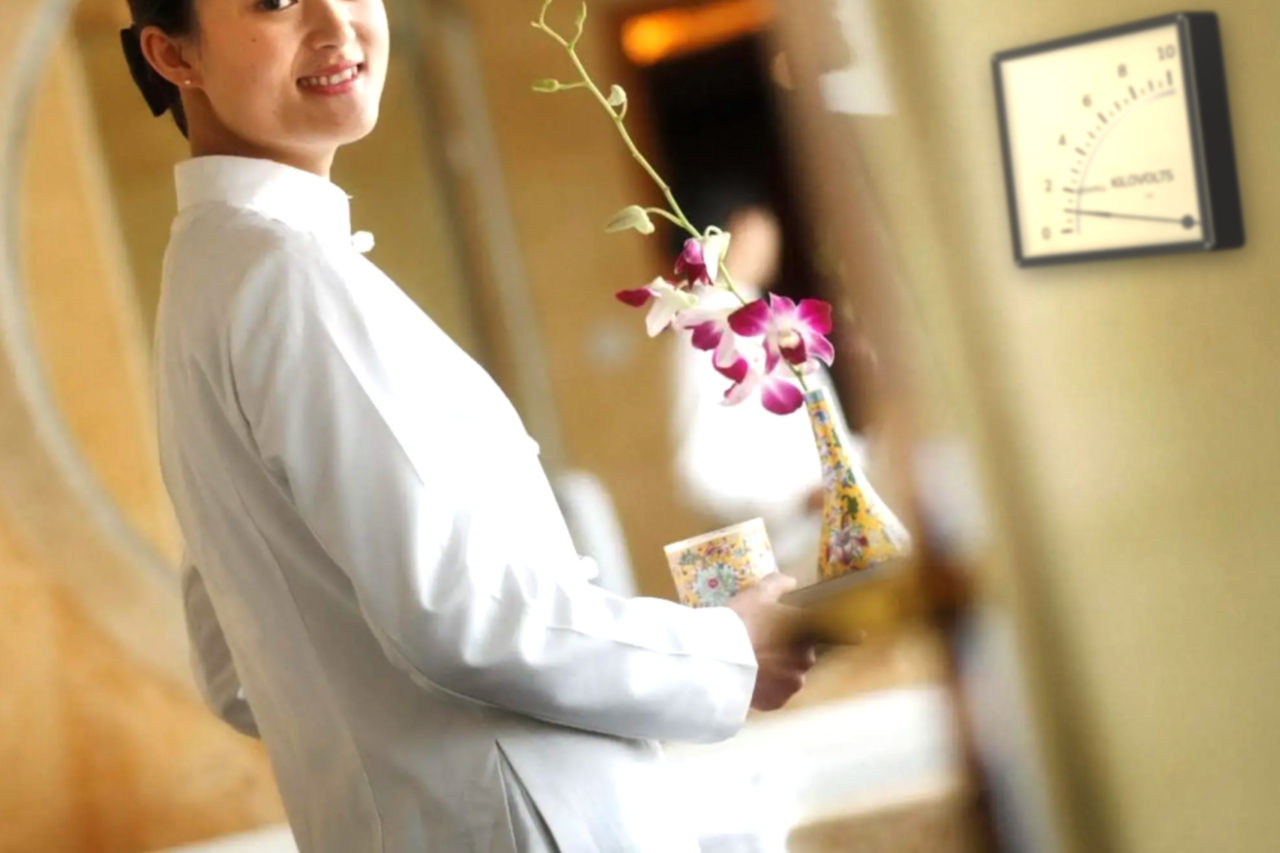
value=1 unit=kV
